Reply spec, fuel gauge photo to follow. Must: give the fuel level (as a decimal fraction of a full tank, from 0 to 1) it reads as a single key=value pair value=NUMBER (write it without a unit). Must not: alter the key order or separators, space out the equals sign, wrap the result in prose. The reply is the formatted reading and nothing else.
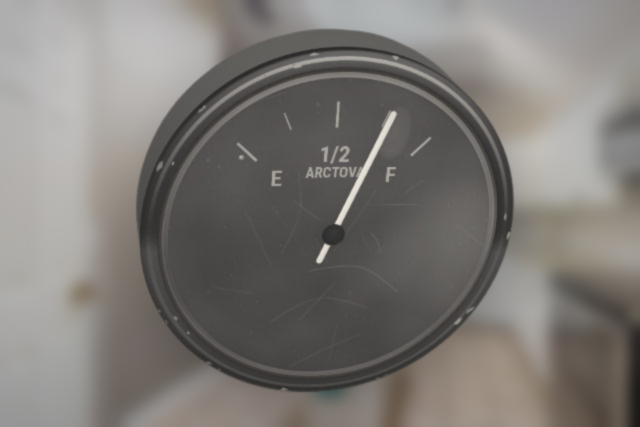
value=0.75
